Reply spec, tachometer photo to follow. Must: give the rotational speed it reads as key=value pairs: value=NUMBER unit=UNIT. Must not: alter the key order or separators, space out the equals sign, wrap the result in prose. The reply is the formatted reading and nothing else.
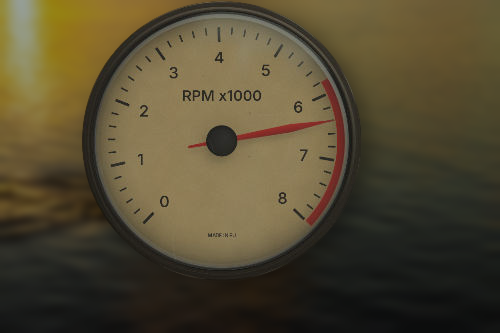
value=6400 unit=rpm
